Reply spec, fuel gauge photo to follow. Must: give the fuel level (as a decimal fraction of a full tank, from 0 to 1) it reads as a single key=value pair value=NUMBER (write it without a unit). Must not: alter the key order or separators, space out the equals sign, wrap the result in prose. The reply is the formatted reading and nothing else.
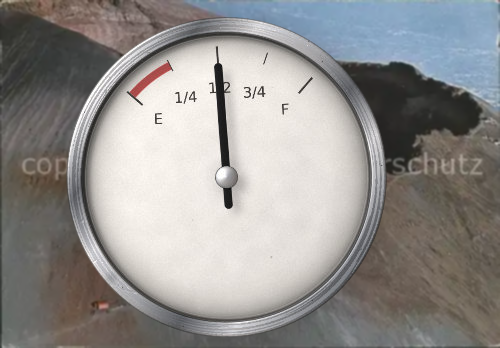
value=0.5
